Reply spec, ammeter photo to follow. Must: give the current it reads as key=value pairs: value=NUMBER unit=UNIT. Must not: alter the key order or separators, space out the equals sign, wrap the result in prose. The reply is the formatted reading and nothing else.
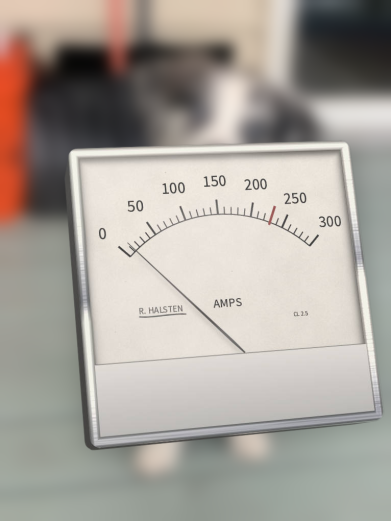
value=10 unit=A
